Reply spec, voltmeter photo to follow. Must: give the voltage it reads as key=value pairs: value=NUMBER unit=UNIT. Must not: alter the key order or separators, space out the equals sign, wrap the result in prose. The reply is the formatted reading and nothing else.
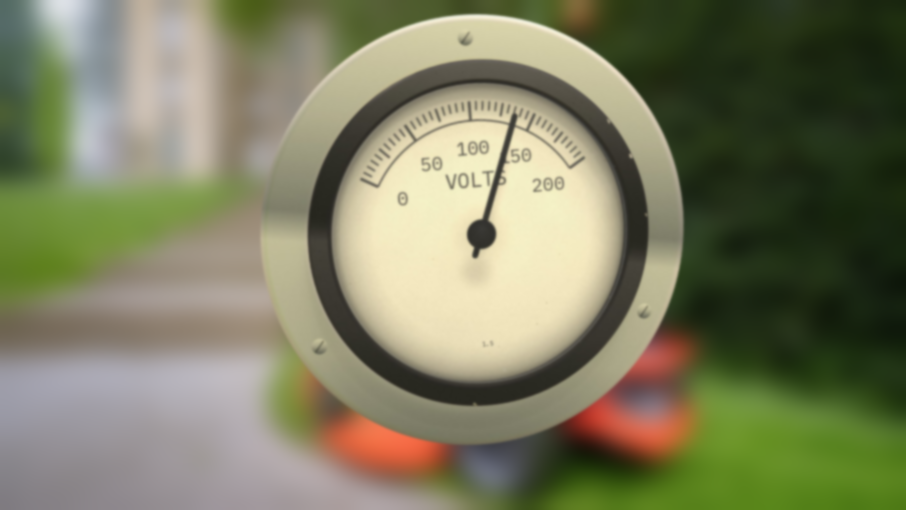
value=135 unit=V
